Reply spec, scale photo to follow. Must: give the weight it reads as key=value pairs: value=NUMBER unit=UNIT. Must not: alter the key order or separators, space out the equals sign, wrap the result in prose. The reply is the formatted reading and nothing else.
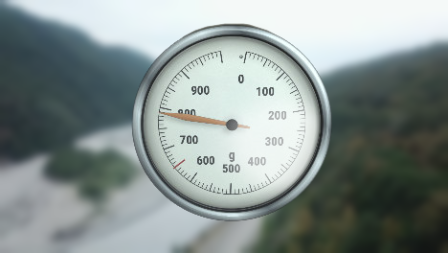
value=790 unit=g
